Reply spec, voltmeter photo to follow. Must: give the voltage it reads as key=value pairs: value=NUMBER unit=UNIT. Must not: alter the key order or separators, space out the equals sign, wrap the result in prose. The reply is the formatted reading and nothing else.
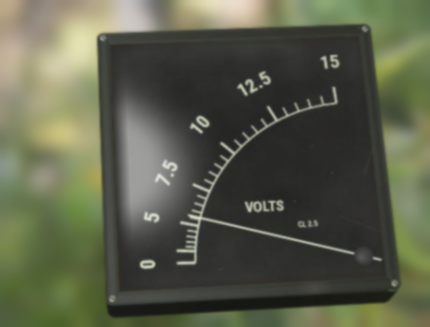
value=5.5 unit=V
